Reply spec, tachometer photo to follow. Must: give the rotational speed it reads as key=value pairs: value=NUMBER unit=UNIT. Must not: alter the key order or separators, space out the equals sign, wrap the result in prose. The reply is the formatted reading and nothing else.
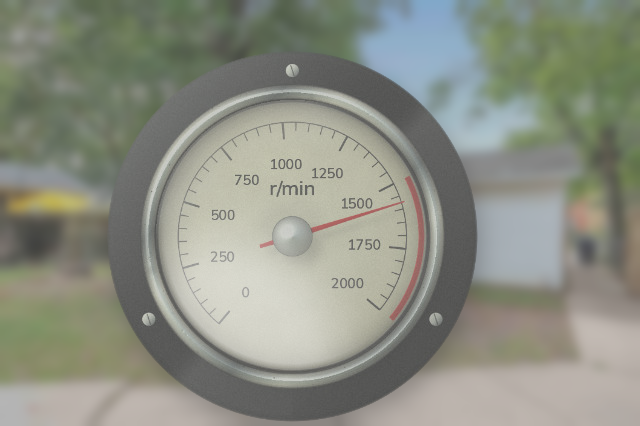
value=1575 unit=rpm
